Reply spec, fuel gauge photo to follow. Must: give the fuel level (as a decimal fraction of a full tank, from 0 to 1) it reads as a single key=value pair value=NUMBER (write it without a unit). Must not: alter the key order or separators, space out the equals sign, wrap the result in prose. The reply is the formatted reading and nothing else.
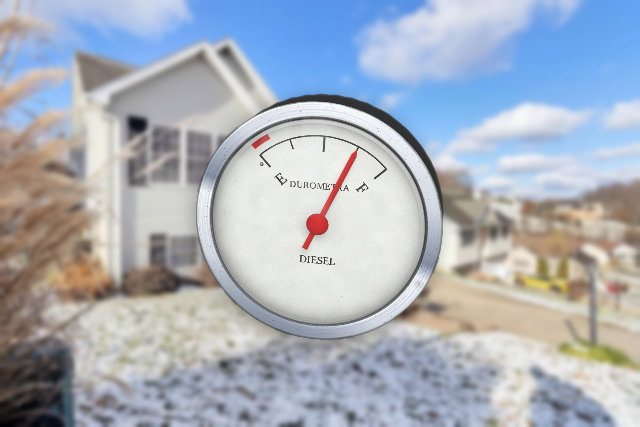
value=0.75
